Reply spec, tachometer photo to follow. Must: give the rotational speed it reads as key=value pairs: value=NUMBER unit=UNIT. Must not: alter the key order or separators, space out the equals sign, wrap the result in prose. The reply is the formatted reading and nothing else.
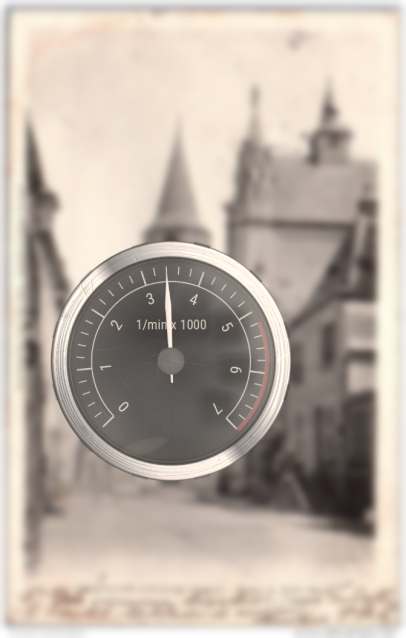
value=3400 unit=rpm
